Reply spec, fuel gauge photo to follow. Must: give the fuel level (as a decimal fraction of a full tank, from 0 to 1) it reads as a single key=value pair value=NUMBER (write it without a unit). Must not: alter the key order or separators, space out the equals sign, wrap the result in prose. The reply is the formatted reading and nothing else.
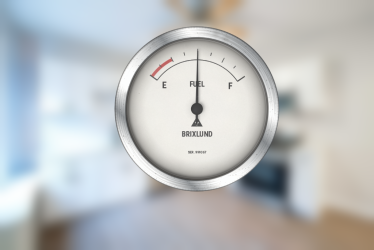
value=0.5
